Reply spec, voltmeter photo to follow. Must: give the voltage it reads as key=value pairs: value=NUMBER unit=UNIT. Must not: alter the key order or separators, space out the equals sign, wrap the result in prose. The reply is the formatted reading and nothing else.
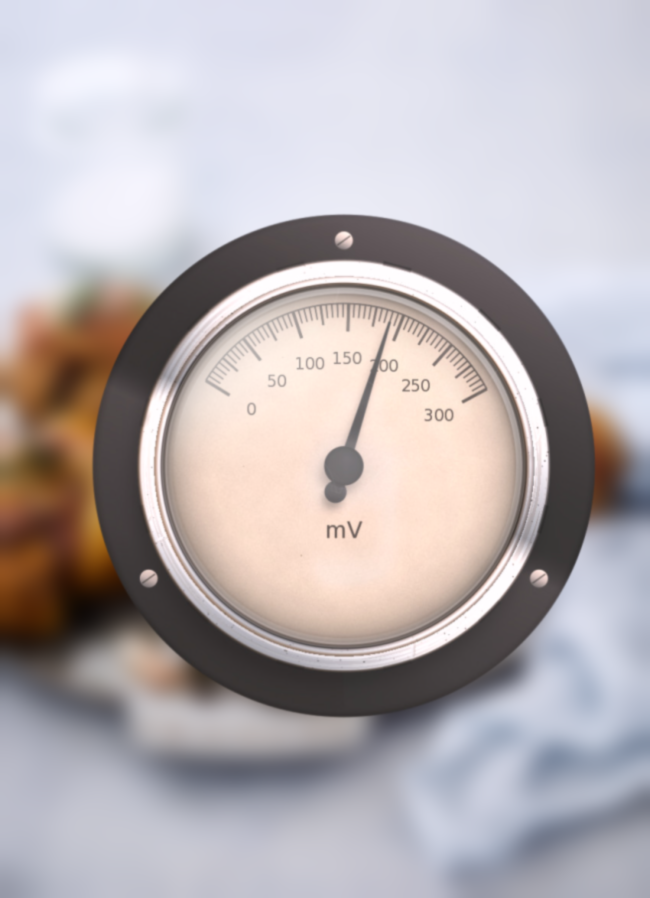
value=190 unit=mV
